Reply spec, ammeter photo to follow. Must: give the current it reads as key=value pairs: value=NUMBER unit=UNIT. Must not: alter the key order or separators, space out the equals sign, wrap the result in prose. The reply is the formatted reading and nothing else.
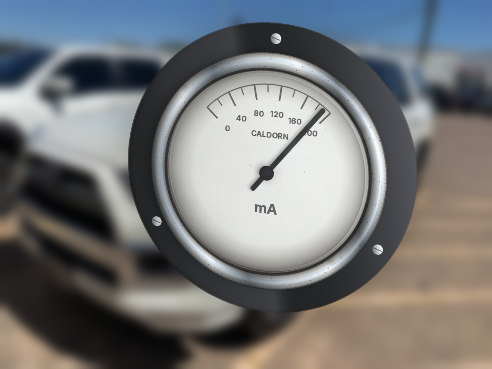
value=190 unit=mA
